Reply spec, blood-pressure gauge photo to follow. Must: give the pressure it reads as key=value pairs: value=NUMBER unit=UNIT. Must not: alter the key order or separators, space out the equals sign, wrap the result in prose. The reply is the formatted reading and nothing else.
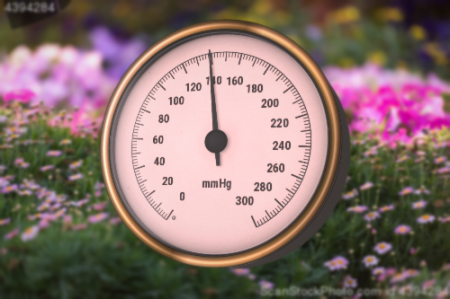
value=140 unit=mmHg
